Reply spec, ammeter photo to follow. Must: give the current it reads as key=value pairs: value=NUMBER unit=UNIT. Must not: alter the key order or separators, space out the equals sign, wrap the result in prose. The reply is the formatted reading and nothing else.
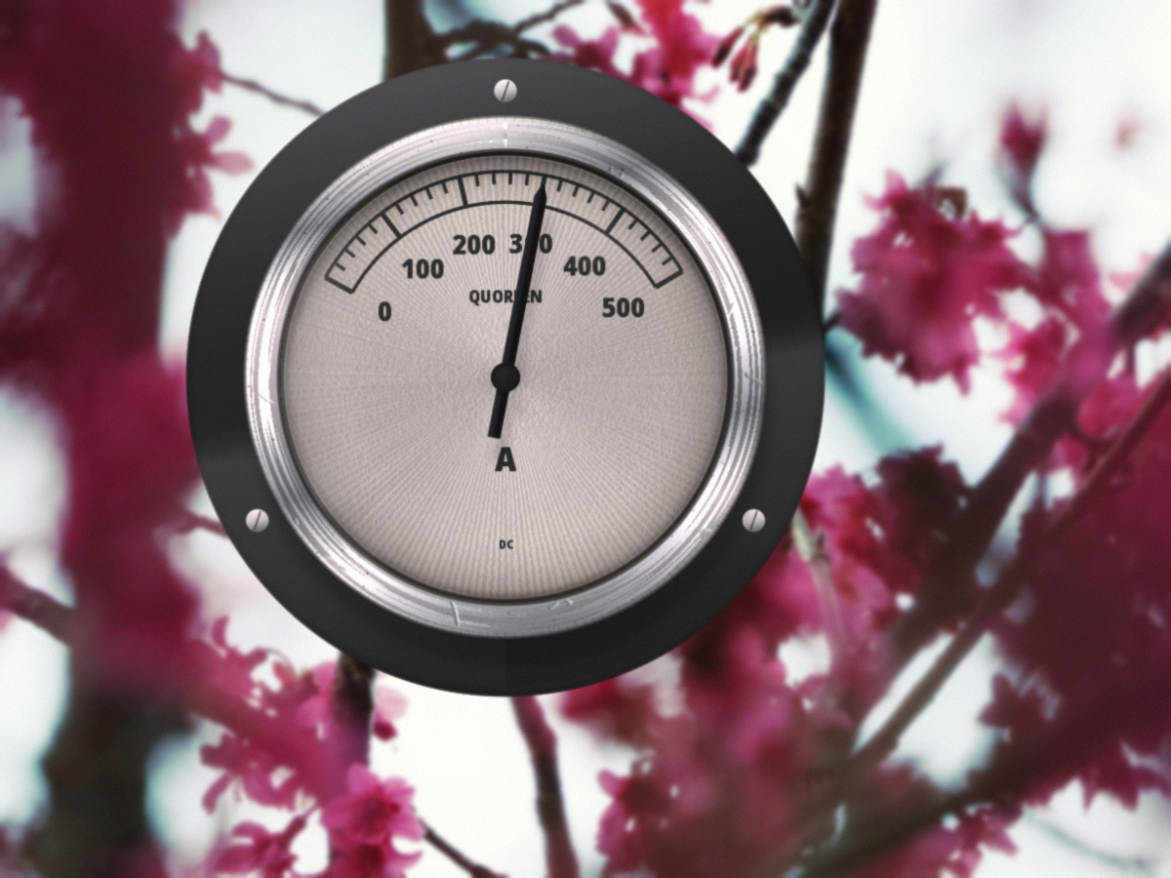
value=300 unit=A
